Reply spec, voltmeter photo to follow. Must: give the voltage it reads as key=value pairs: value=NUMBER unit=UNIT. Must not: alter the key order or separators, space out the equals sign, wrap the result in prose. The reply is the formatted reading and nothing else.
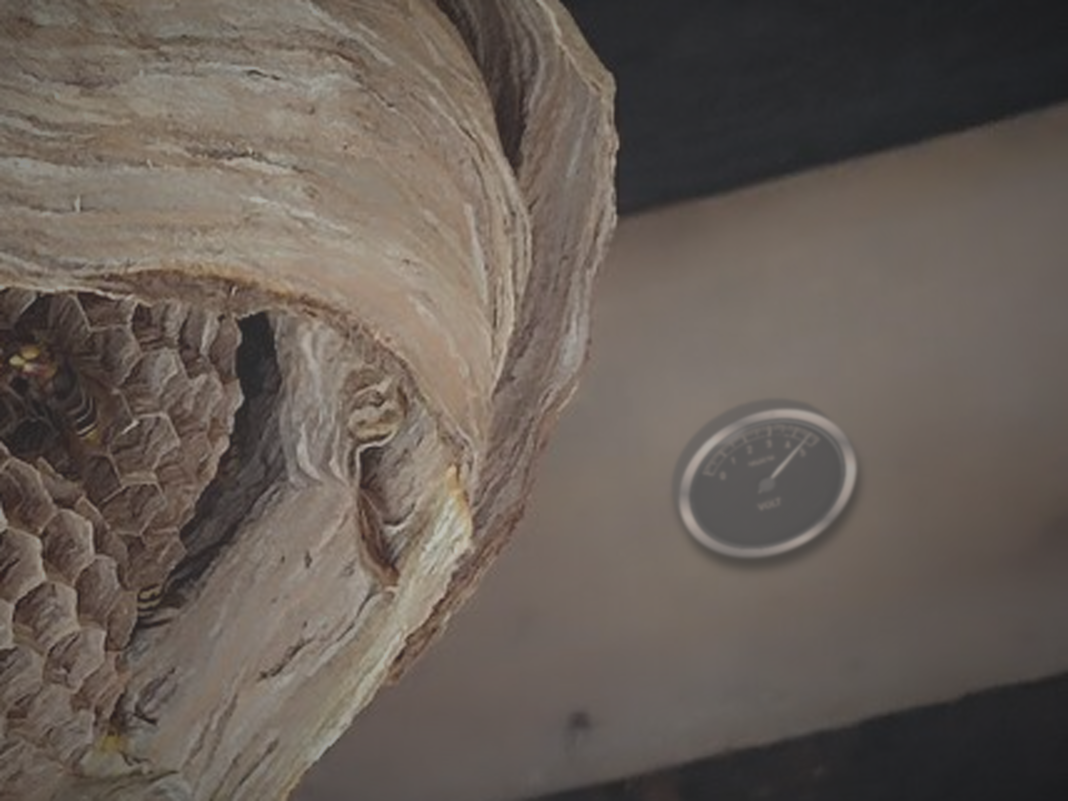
value=4.5 unit=V
